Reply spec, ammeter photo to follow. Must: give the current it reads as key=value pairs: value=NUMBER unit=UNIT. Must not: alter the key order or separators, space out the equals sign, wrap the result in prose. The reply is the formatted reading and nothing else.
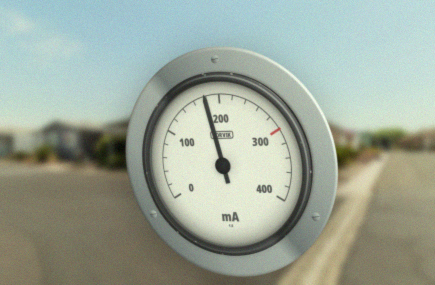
value=180 unit=mA
